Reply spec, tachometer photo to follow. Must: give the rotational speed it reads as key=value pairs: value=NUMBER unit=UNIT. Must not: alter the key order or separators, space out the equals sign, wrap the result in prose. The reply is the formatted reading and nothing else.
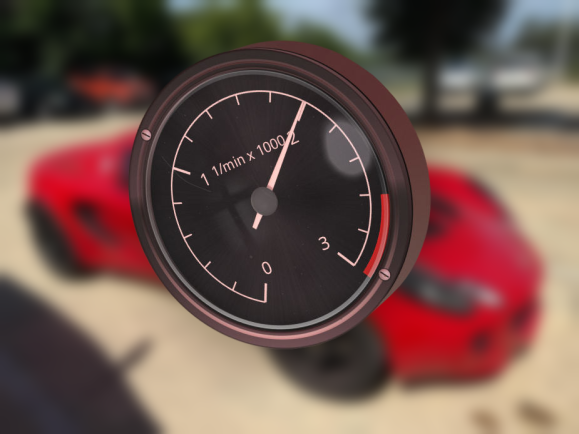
value=2000 unit=rpm
